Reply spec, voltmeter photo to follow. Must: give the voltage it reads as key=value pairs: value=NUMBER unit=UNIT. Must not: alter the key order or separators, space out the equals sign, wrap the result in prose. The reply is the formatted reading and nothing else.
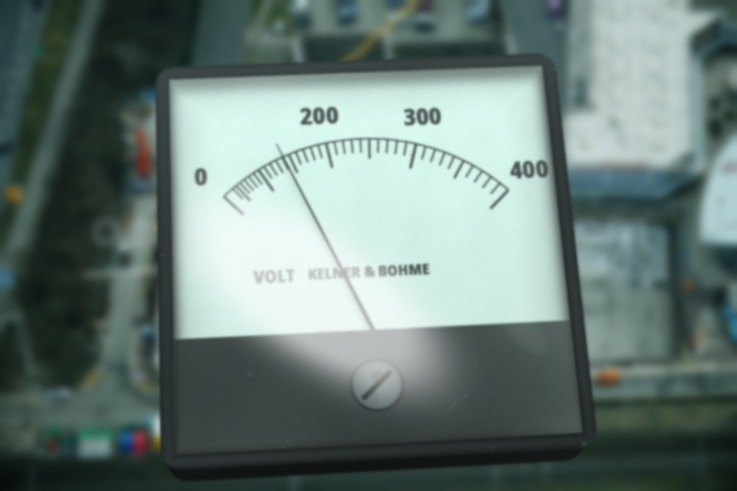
value=140 unit=V
